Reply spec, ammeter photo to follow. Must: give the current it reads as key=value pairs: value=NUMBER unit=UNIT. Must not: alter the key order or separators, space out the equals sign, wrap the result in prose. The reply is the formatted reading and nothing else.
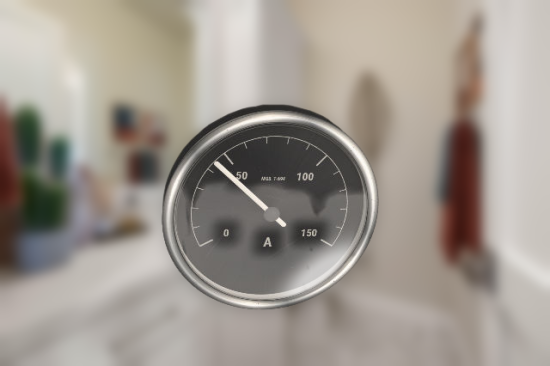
value=45 unit=A
